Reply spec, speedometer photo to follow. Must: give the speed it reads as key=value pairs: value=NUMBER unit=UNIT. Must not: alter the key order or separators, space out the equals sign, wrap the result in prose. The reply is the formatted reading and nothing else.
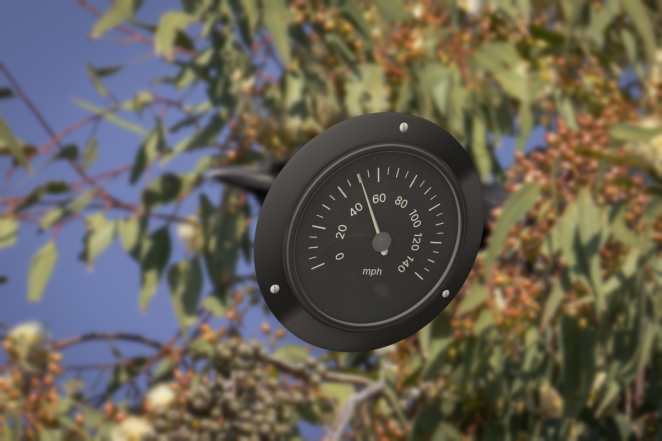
value=50 unit=mph
